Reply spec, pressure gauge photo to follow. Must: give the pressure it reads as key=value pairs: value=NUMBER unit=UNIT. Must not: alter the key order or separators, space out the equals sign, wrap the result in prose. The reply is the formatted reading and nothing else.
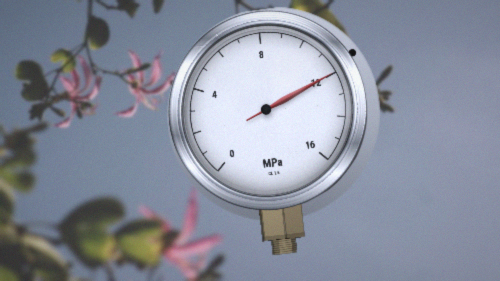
value=12 unit=MPa
